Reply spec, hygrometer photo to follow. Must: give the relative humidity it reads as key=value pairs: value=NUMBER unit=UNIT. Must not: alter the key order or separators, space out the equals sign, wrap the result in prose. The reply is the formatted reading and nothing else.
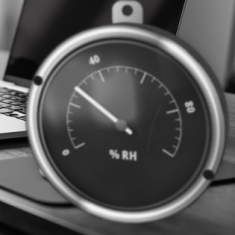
value=28 unit=%
